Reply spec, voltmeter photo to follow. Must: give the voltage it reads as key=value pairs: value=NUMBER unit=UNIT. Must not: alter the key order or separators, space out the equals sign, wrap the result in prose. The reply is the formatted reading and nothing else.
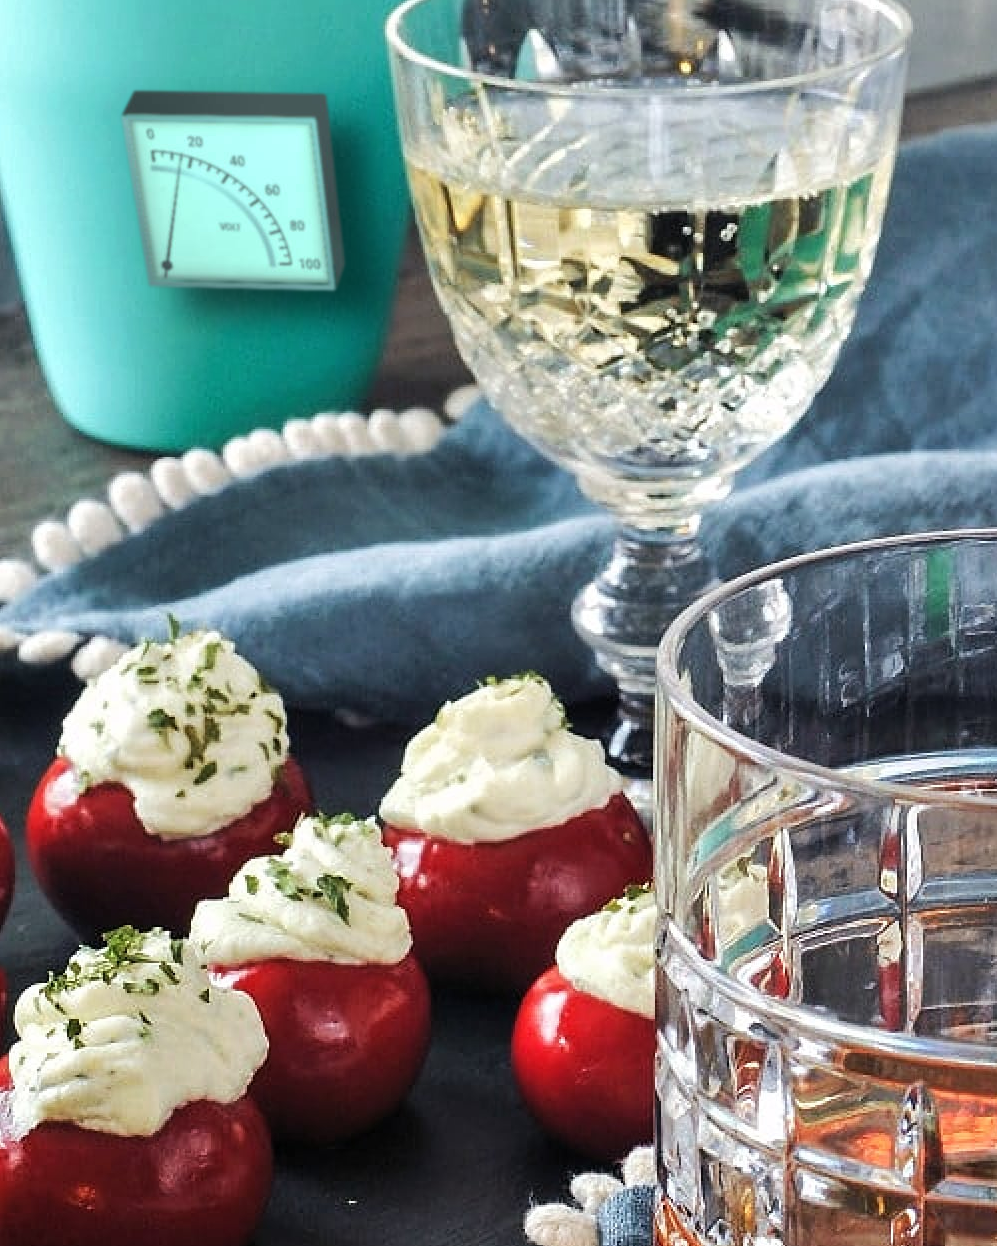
value=15 unit=V
